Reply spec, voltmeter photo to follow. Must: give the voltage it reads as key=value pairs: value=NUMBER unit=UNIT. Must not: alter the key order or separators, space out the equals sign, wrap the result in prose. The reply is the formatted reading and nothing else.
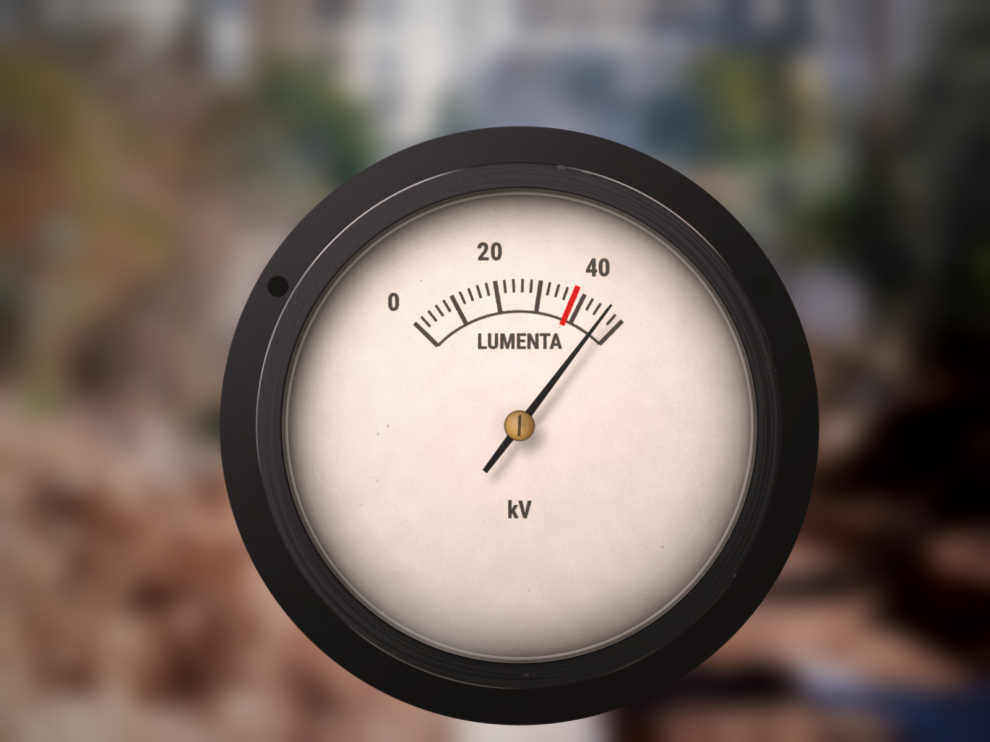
value=46 unit=kV
